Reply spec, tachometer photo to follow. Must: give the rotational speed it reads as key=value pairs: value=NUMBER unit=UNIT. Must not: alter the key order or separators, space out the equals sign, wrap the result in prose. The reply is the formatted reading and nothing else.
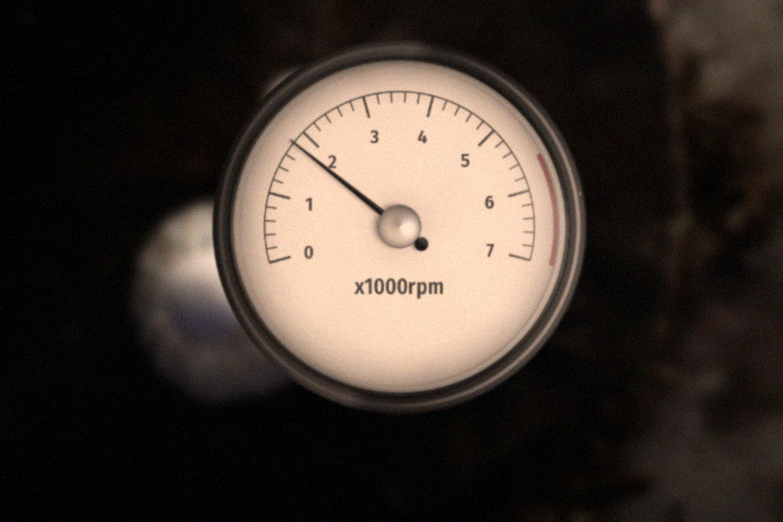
value=1800 unit=rpm
